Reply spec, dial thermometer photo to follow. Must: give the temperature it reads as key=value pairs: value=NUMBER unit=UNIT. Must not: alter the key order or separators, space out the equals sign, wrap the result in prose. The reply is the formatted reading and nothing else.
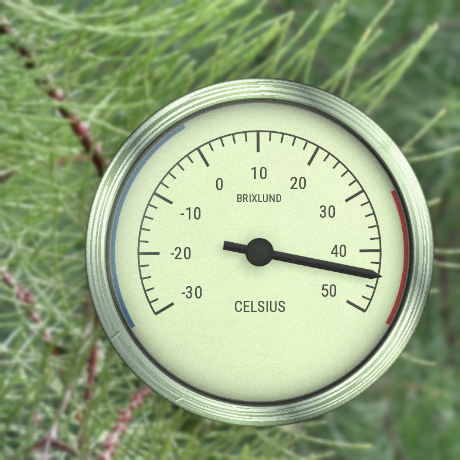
value=44 unit=°C
